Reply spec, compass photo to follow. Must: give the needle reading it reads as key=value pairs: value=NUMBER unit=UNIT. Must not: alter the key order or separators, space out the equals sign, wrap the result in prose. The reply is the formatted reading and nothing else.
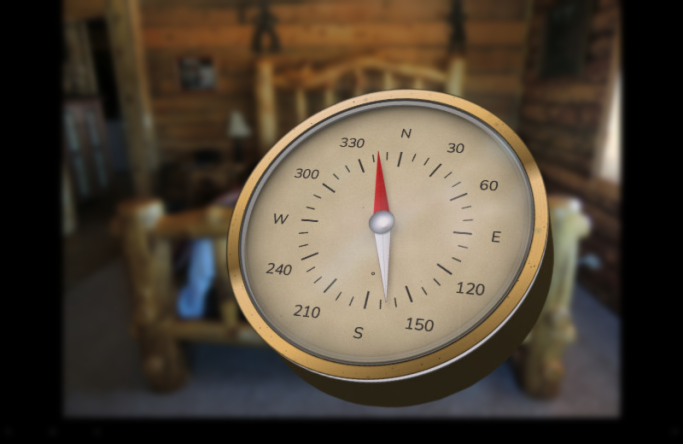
value=345 unit=°
